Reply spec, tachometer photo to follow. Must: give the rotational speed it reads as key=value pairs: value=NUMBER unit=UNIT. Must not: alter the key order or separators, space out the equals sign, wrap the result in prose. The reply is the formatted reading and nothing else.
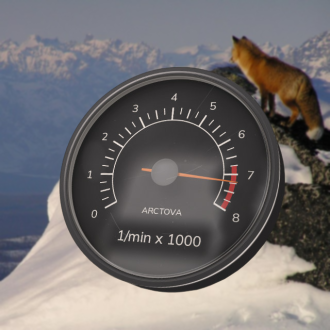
value=7250 unit=rpm
